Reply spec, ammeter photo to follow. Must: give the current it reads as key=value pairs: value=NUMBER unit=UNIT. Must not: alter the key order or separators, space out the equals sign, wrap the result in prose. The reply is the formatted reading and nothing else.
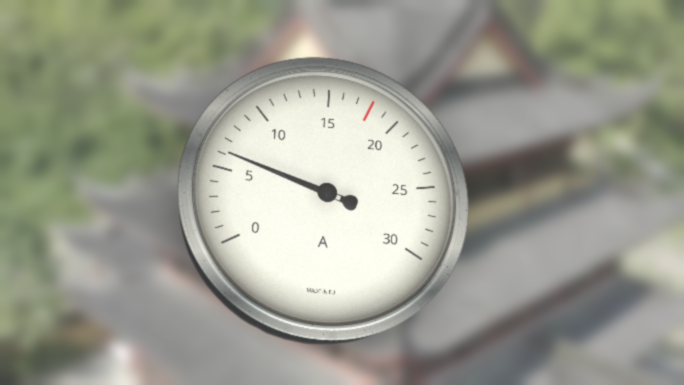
value=6 unit=A
